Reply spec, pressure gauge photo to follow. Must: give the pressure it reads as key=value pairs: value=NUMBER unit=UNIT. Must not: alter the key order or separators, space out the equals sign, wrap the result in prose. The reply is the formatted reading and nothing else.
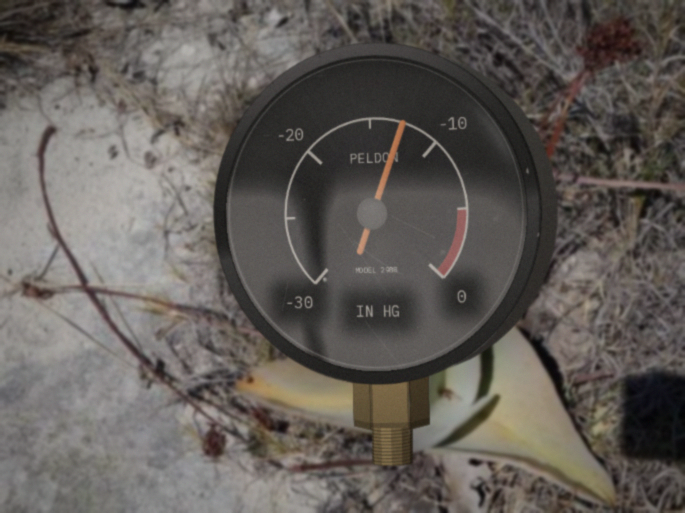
value=-12.5 unit=inHg
